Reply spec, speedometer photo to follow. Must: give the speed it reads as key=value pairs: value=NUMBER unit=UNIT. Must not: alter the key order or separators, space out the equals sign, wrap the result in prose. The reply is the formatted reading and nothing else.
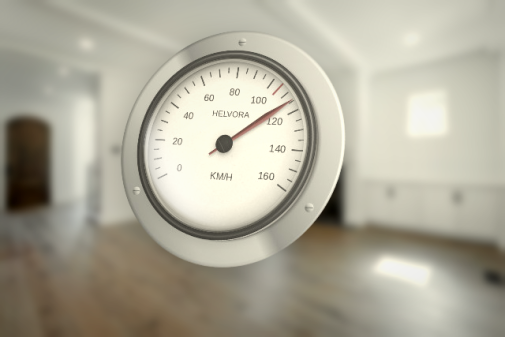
value=115 unit=km/h
